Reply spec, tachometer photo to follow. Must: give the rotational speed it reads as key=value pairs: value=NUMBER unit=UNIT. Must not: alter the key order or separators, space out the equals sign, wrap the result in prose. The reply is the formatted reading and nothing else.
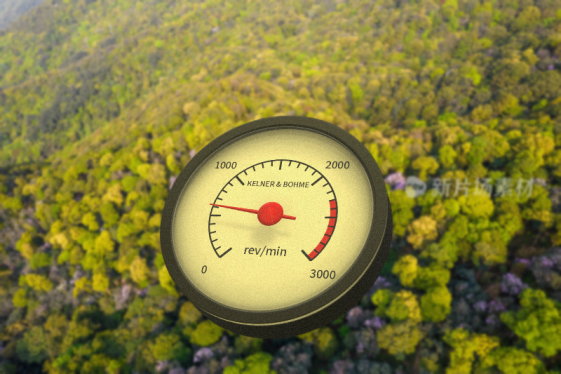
value=600 unit=rpm
